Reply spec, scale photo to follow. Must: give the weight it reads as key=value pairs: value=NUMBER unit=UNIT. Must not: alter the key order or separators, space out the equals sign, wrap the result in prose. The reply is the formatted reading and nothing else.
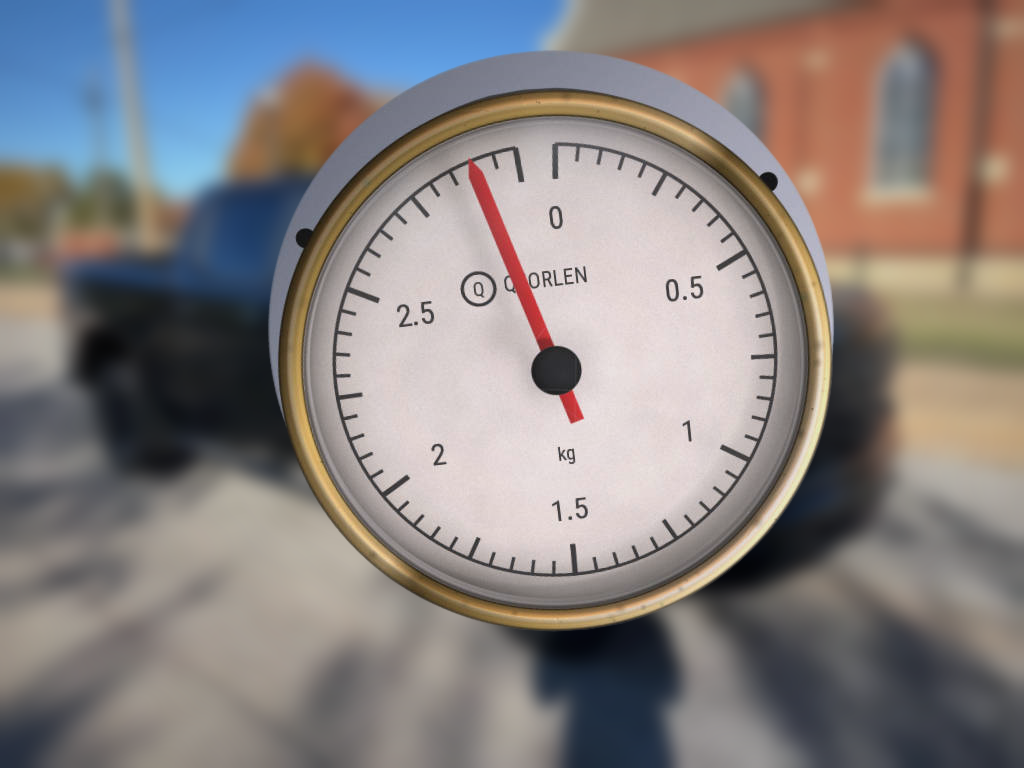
value=2.9 unit=kg
